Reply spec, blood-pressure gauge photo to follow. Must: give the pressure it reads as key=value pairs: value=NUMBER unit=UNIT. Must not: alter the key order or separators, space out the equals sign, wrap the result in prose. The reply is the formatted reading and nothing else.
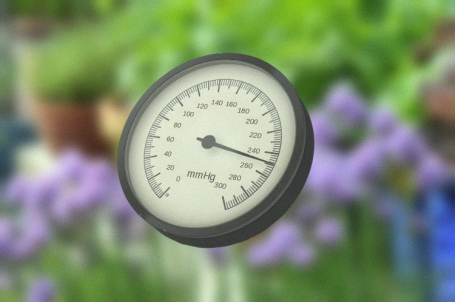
value=250 unit=mmHg
